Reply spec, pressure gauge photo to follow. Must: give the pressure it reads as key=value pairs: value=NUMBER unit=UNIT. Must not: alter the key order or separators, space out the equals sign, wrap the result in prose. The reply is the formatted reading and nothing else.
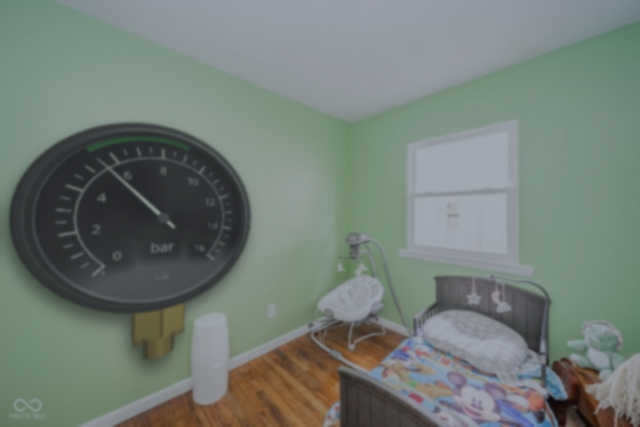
value=5.5 unit=bar
